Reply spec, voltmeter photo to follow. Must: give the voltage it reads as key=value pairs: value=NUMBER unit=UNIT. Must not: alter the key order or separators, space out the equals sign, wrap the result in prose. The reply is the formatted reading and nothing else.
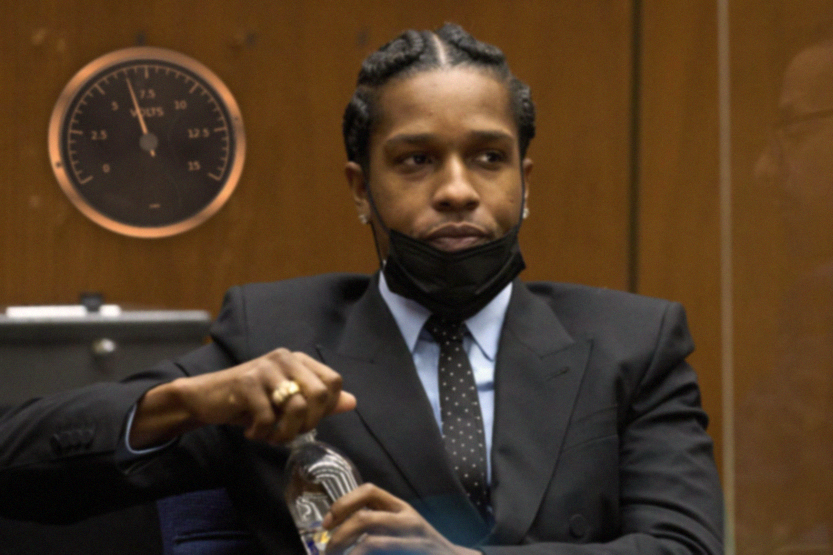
value=6.5 unit=V
